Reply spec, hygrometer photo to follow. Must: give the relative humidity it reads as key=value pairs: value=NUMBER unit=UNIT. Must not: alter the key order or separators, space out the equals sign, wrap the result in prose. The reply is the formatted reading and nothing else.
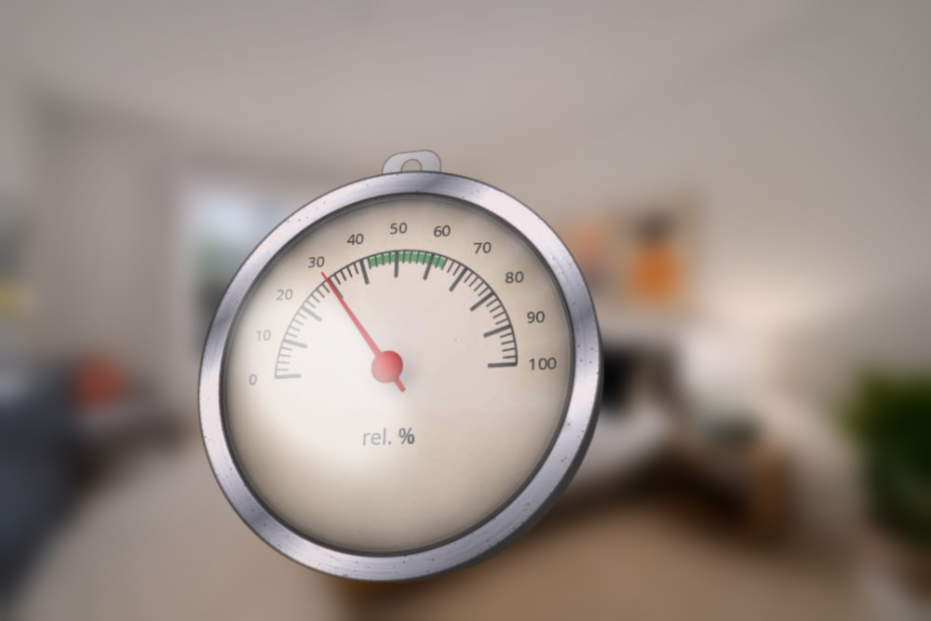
value=30 unit=%
